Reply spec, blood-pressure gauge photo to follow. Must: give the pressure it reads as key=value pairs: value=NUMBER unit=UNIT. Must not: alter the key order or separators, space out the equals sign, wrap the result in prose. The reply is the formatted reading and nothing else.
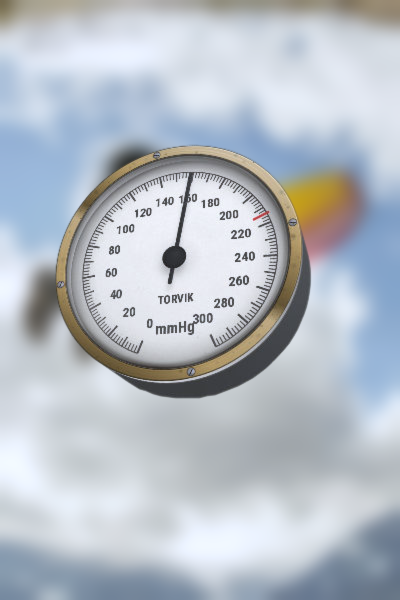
value=160 unit=mmHg
